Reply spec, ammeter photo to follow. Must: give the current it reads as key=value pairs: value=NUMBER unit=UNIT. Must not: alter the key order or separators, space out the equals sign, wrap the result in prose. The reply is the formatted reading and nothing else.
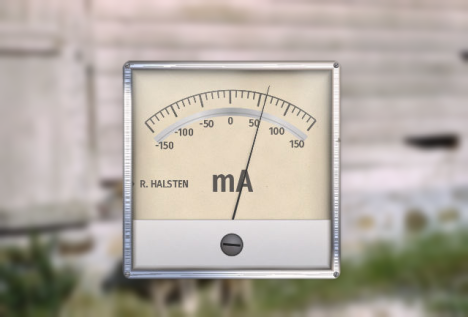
value=60 unit=mA
